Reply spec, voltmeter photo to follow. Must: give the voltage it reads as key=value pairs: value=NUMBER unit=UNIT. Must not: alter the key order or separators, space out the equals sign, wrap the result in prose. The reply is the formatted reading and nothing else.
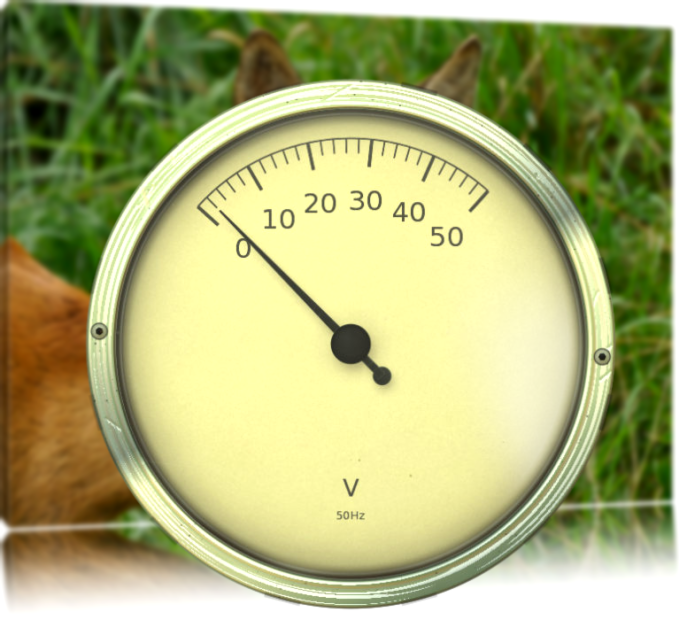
value=2 unit=V
